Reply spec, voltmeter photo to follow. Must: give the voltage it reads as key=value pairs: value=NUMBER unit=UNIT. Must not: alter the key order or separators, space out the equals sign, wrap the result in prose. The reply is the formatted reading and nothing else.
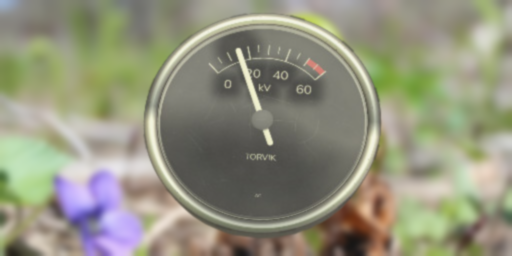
value=15 unit=kV
